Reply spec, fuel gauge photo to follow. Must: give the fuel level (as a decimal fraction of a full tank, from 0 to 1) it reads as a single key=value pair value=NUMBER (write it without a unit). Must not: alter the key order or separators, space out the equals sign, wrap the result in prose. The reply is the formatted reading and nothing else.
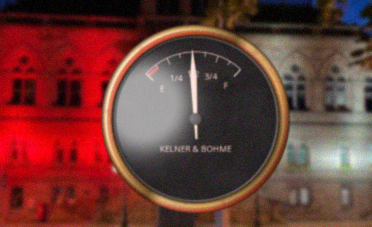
value=0.5
